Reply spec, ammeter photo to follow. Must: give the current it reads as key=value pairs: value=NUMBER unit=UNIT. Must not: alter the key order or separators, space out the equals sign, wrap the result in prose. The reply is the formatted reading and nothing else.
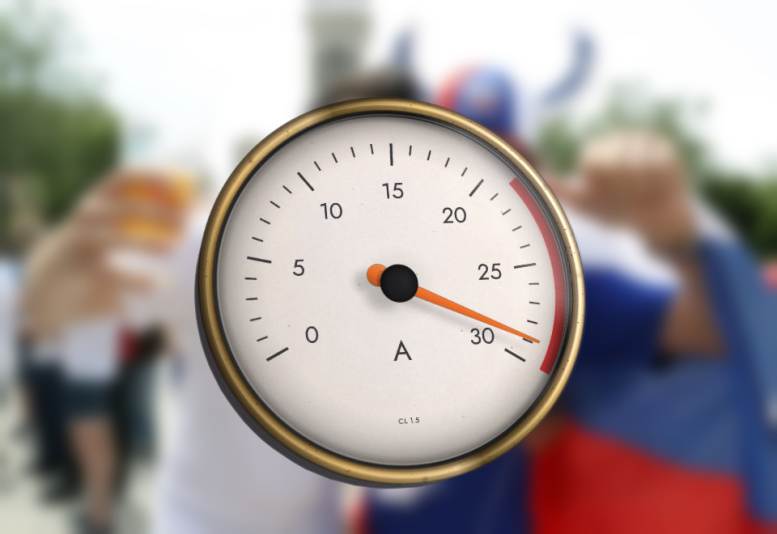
value=29 unit=A
